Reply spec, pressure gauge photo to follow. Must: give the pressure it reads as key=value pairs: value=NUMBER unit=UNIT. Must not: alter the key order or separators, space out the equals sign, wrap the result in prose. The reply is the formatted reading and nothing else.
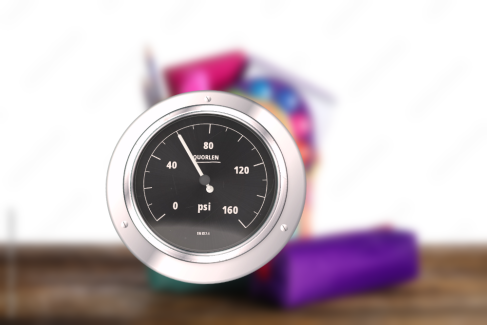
value=60 unit=psi
